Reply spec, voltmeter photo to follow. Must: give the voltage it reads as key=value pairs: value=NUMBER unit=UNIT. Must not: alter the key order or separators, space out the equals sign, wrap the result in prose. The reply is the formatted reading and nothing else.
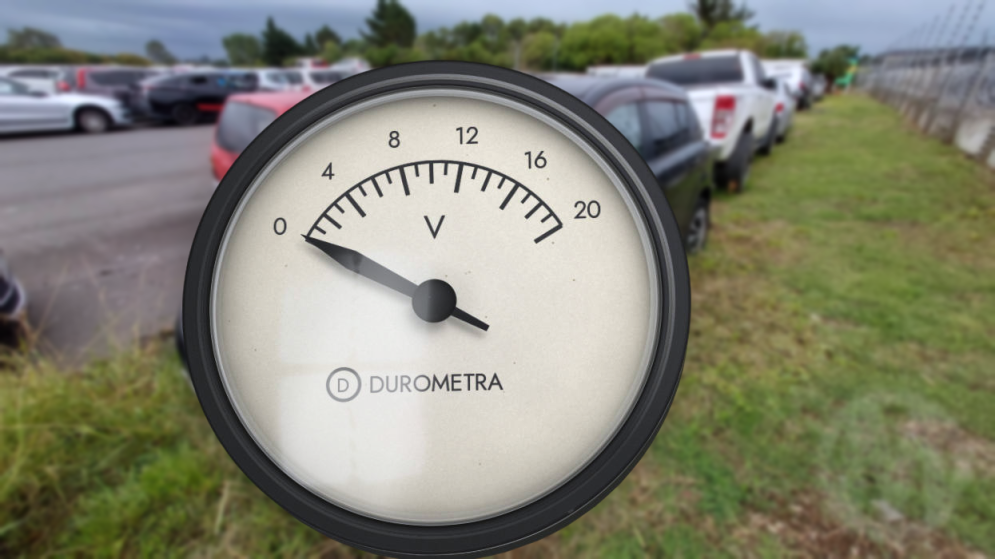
value=0 unit=V
